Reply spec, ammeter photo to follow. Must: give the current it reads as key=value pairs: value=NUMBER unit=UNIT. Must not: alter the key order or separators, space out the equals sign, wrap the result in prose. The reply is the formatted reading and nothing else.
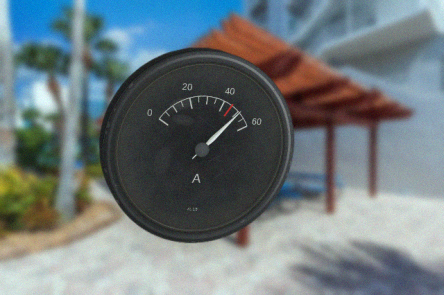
value=50 unit=A
